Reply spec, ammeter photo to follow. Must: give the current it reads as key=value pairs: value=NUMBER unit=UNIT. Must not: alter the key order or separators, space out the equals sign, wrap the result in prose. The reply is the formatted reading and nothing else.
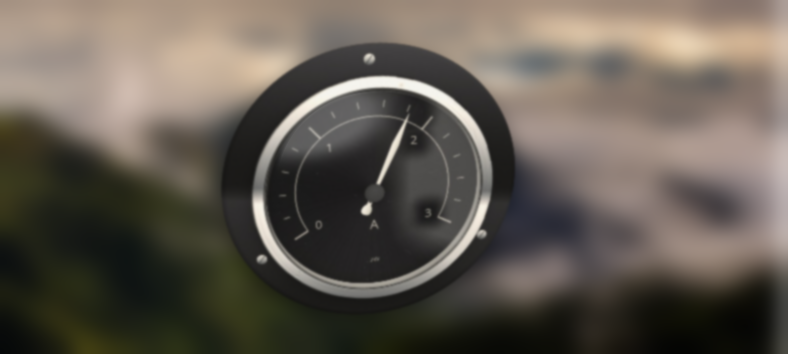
value=1.8 unit=A
